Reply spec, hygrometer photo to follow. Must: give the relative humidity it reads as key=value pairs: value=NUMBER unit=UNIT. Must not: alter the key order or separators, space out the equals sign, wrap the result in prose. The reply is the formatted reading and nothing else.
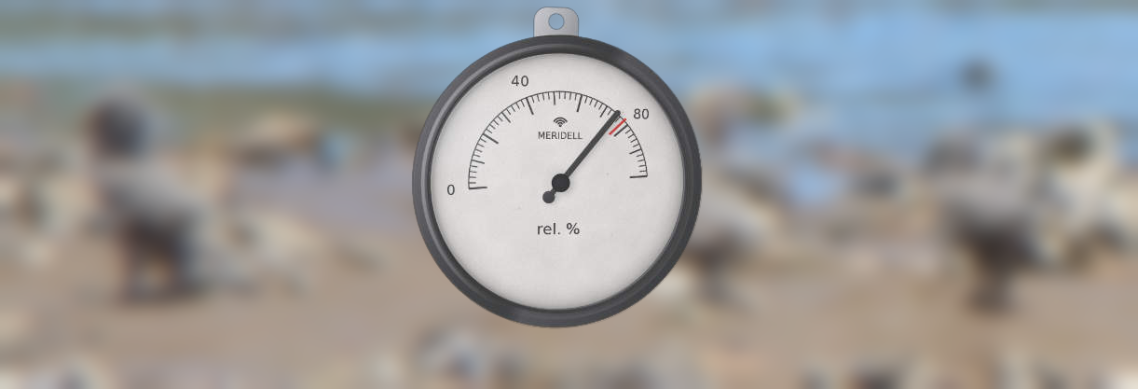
value=74 unit=%
